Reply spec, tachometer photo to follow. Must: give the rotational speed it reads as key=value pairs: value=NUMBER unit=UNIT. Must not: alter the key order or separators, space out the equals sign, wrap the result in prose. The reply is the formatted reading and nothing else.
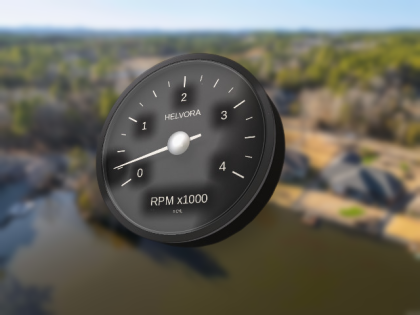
value=250 unit=rpm
